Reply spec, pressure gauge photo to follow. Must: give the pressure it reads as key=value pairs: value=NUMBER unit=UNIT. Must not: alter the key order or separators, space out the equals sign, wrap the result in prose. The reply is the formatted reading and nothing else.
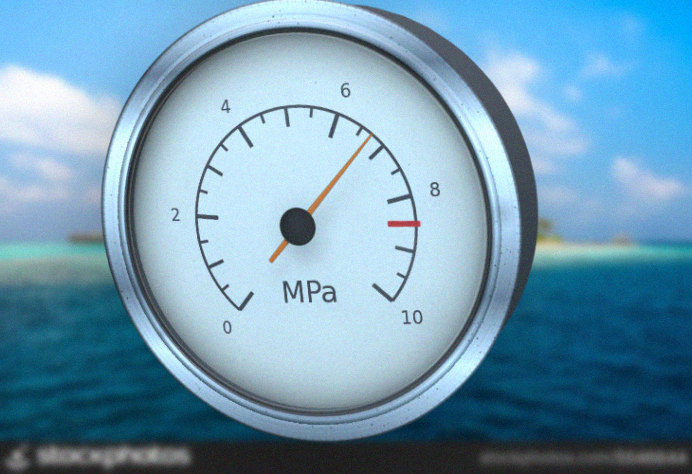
value=6.75 unit=MPa
